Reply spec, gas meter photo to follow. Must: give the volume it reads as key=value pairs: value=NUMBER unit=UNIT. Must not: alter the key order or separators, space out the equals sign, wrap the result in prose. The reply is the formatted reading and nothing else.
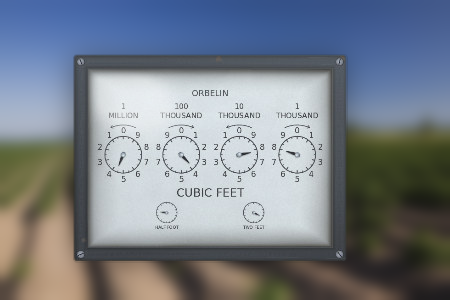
value=437800 unit=ft³
